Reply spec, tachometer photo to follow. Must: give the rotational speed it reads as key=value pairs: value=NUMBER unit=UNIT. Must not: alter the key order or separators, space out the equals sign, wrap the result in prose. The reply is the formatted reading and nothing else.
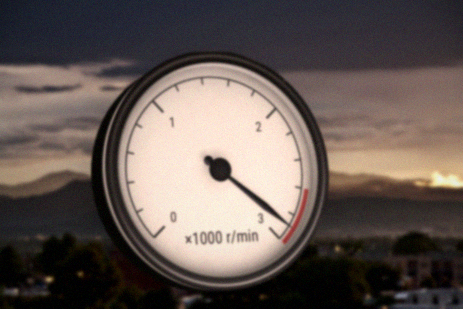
value=2900 unit=rpm
